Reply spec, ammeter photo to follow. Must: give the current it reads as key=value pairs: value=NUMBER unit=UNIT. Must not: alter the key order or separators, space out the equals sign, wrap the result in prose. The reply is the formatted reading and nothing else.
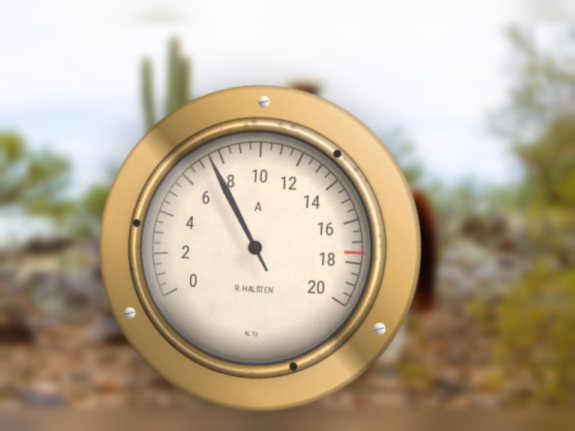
value=7.5 unit=A
